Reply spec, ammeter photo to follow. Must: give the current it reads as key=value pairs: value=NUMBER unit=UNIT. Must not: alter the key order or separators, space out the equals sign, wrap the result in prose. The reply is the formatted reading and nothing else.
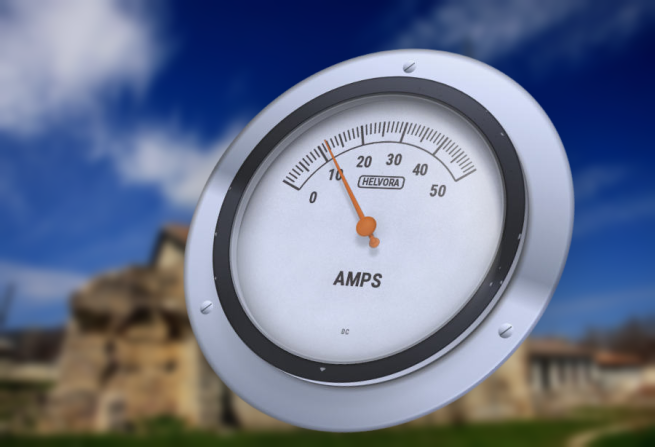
value=12 unit=A
